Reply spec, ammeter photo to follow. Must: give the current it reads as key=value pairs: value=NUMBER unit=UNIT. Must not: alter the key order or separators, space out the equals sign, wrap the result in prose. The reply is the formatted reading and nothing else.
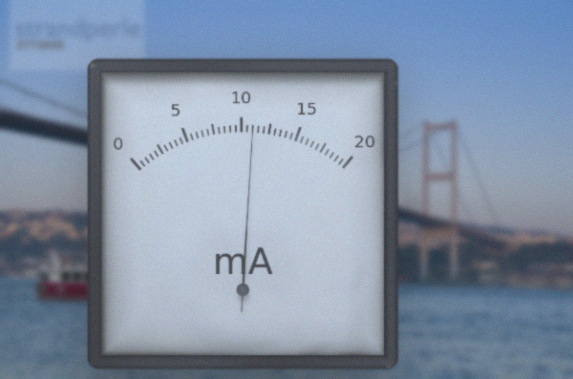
value=11 unit=mA
